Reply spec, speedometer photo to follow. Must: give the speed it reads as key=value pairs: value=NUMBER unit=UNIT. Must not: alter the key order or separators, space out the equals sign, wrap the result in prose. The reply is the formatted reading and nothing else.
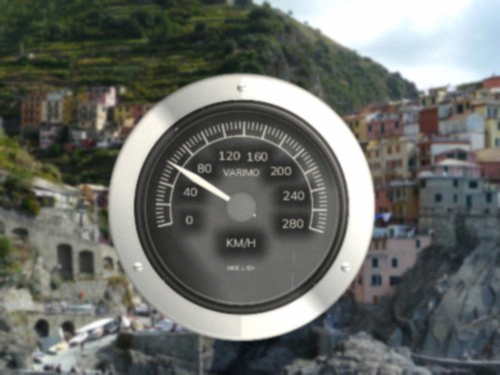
value=60 unit=km/h
